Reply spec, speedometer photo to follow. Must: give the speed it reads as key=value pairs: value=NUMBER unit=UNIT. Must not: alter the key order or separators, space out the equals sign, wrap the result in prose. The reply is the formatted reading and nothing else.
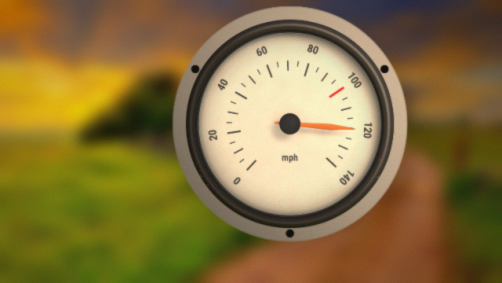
value=120 unit=mph
